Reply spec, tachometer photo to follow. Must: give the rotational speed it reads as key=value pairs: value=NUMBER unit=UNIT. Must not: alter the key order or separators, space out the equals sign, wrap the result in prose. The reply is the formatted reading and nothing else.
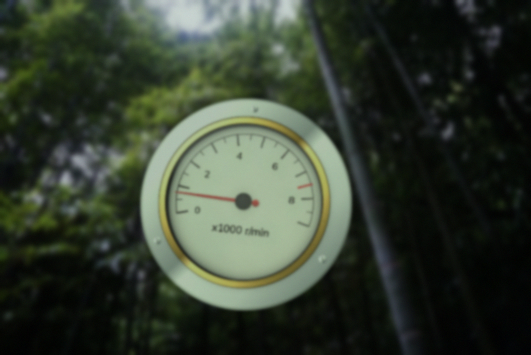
value=750 unit=rpm
